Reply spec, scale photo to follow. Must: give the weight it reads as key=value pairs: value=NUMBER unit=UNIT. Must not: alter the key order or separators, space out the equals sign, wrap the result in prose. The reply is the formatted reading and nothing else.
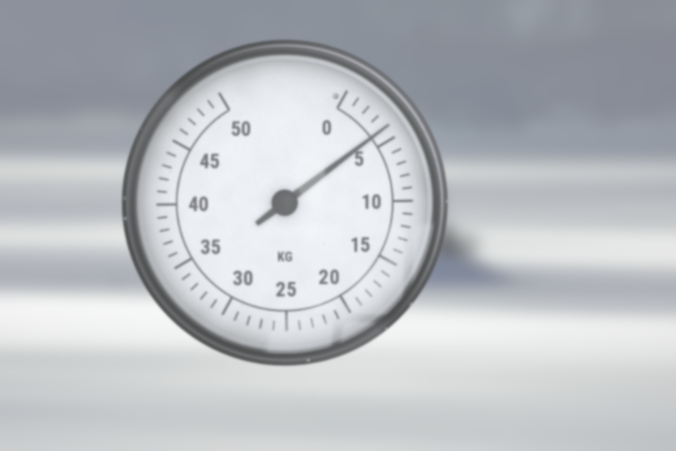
value=4 unit=kg
